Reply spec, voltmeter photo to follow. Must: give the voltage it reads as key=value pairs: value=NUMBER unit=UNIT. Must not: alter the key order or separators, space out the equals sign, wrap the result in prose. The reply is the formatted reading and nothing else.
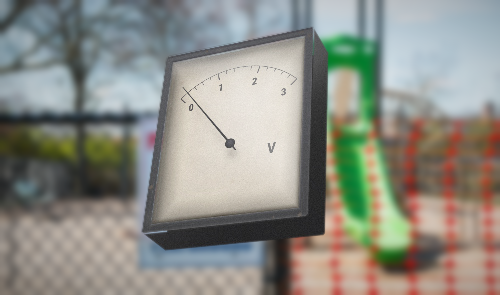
value=0.2 unit=V
